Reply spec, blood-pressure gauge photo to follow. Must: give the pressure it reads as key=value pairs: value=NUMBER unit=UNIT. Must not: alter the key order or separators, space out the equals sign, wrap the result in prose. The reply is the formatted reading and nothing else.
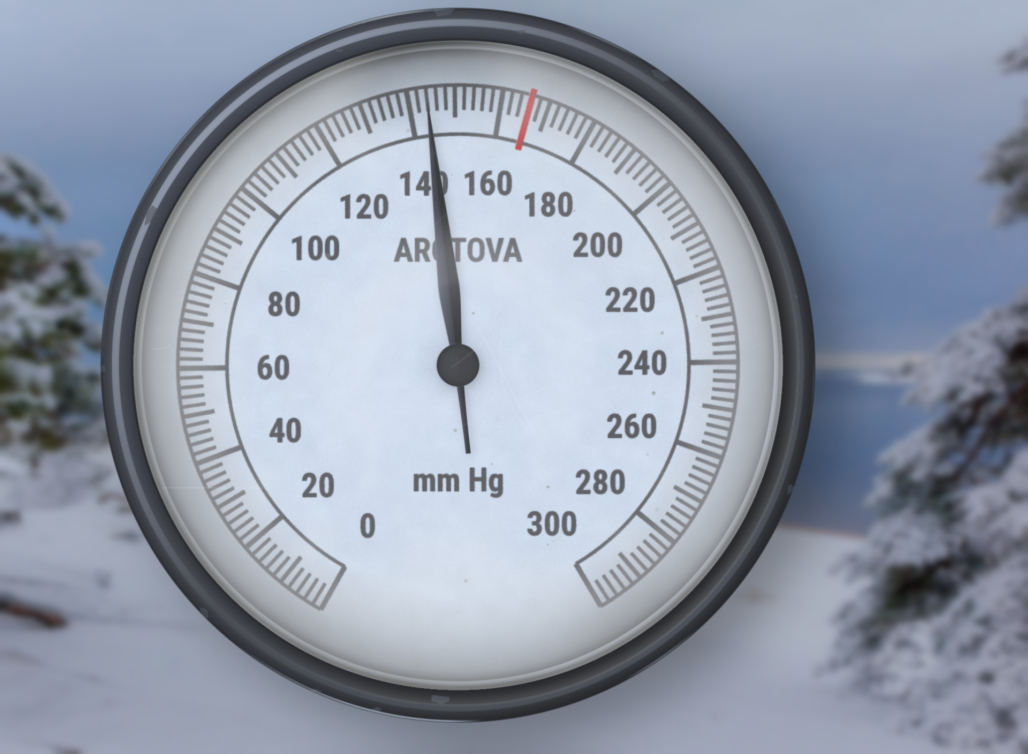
value=144 unit=mmHg
